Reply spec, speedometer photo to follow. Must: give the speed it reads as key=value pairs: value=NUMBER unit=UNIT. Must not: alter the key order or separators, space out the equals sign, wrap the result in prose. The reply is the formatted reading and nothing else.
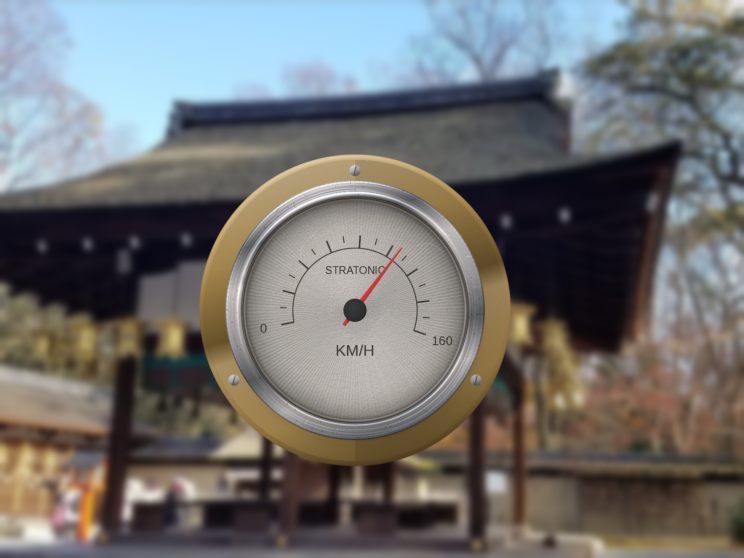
value=105 unit=km/h
